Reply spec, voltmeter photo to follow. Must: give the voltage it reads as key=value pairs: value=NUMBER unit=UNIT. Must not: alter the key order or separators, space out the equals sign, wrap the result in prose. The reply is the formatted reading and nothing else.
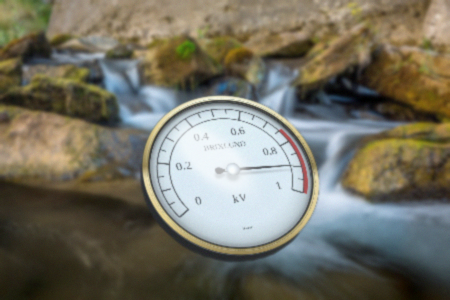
value=0.9 unit=kV
